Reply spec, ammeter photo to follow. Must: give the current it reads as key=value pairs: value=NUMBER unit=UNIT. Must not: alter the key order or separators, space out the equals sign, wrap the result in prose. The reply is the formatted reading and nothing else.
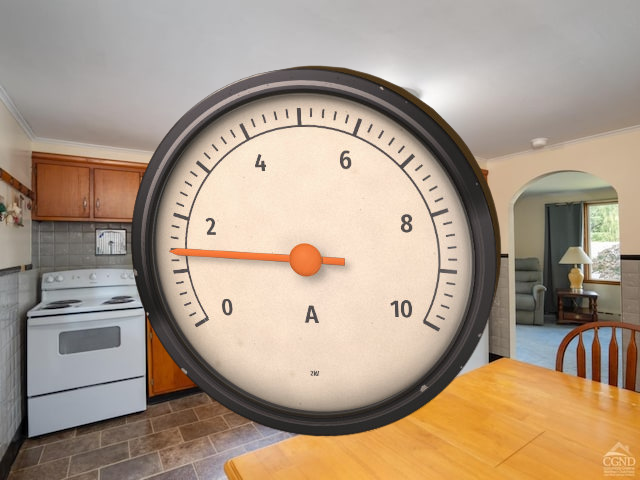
value=1.4 unit=A
